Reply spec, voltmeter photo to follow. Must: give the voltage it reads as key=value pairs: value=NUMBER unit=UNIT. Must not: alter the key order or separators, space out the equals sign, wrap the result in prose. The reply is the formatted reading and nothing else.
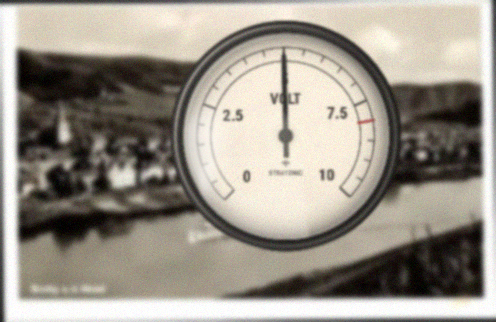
value=5 unit=V
